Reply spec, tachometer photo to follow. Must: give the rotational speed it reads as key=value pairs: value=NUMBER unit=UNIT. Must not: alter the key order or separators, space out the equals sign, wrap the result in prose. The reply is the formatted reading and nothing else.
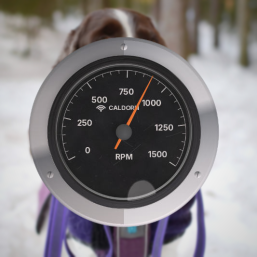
value=900 unit=rpm
